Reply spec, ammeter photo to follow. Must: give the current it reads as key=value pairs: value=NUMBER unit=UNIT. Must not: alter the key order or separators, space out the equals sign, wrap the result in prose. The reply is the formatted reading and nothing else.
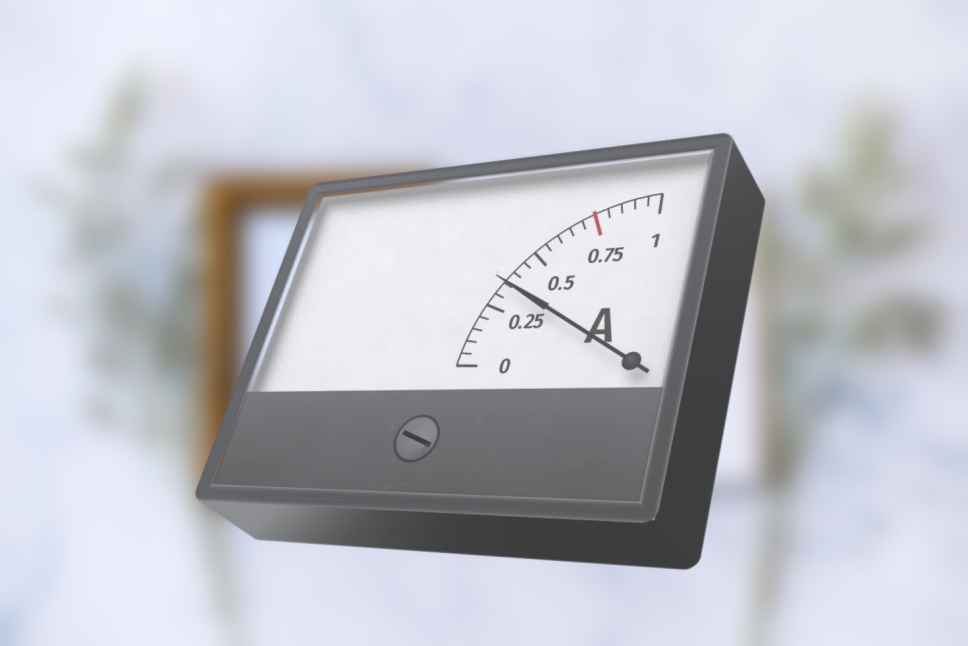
value=0.35 unit=A
